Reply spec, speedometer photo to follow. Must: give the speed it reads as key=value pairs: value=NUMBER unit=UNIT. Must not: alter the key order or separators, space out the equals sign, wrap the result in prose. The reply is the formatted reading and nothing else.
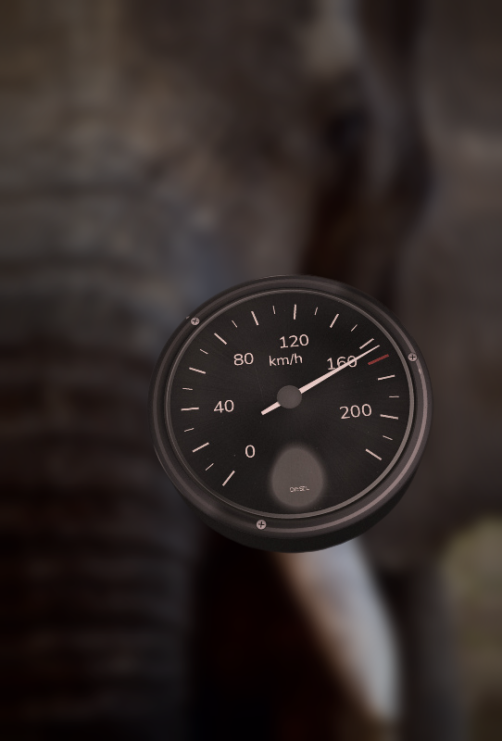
value=165 unit=km/h
